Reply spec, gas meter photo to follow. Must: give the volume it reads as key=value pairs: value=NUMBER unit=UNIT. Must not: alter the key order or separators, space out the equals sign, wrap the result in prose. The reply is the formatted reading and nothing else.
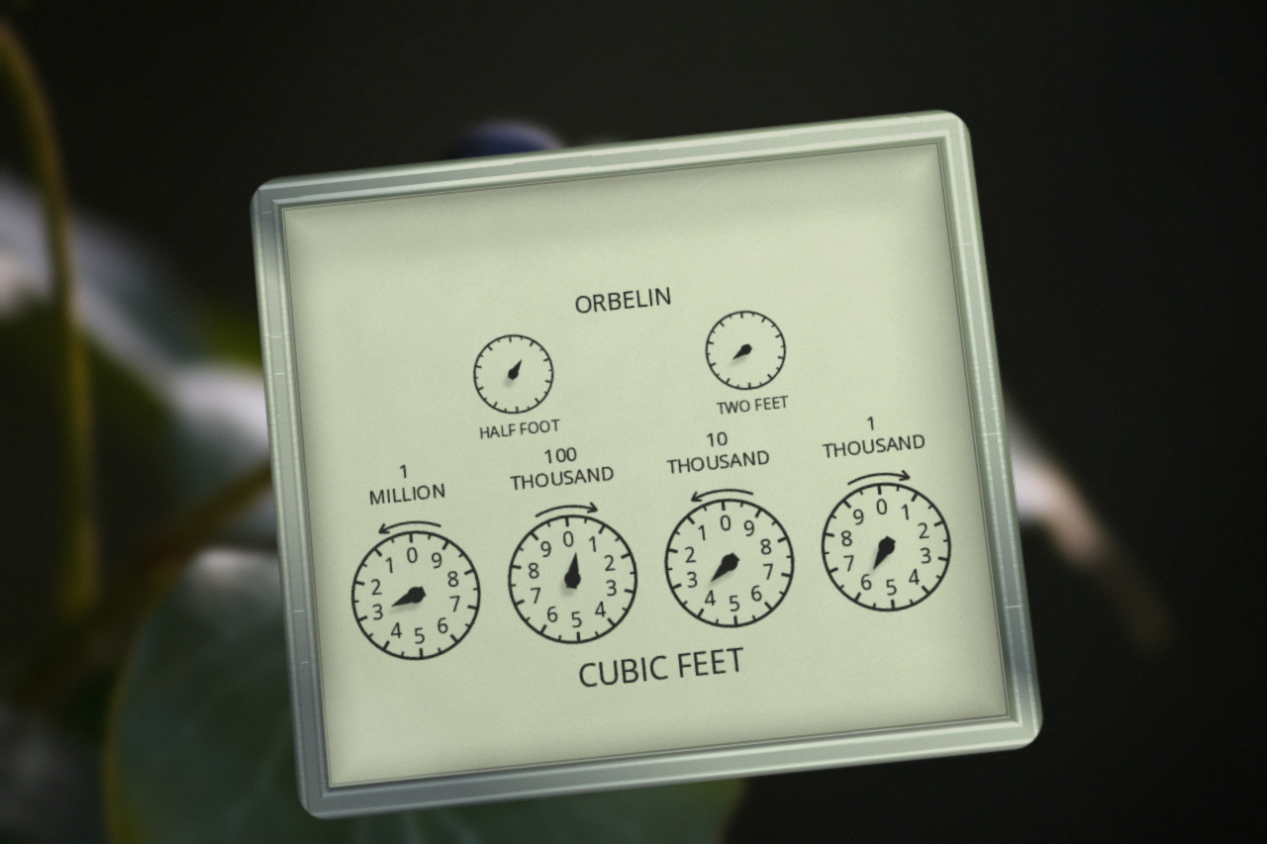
value=303600 unit=ft³
